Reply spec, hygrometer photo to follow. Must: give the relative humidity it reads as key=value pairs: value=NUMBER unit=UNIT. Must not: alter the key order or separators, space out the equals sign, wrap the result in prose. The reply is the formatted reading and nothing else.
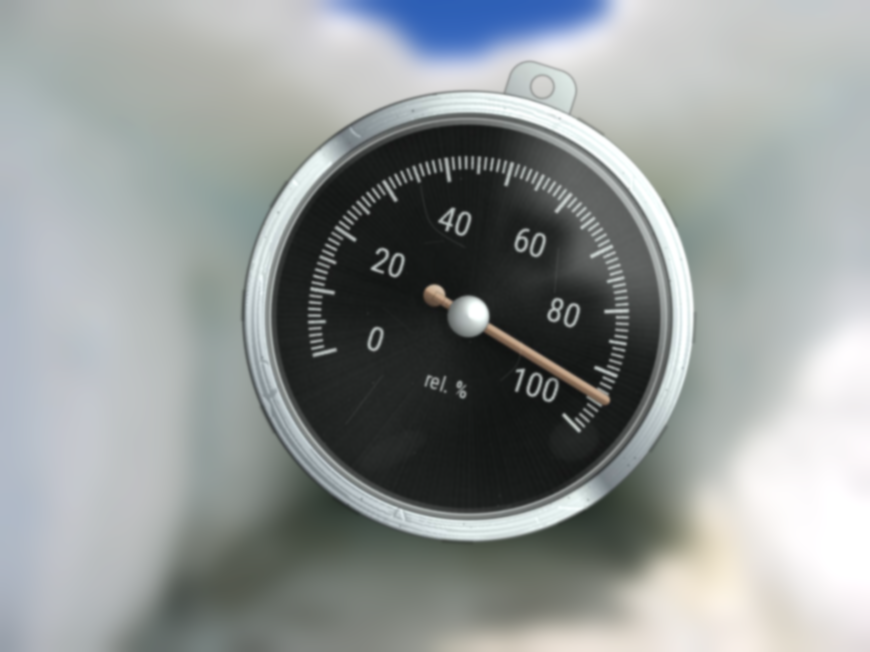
value=94 unit=%
